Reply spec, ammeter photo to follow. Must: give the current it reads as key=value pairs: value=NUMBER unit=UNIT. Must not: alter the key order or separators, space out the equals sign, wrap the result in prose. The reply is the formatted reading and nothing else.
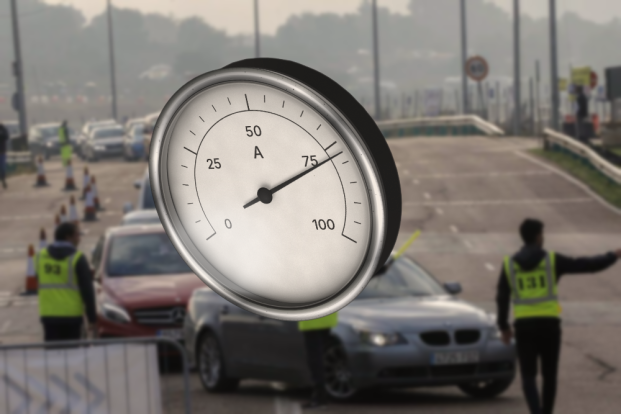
value=77.5 unit=A
